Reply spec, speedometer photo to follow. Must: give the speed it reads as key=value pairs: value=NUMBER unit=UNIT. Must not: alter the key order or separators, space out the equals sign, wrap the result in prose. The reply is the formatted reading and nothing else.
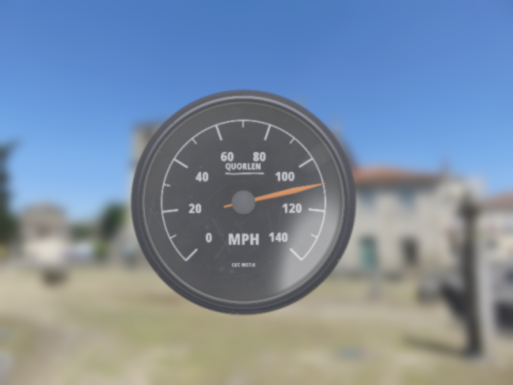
value=110 unit=mph
